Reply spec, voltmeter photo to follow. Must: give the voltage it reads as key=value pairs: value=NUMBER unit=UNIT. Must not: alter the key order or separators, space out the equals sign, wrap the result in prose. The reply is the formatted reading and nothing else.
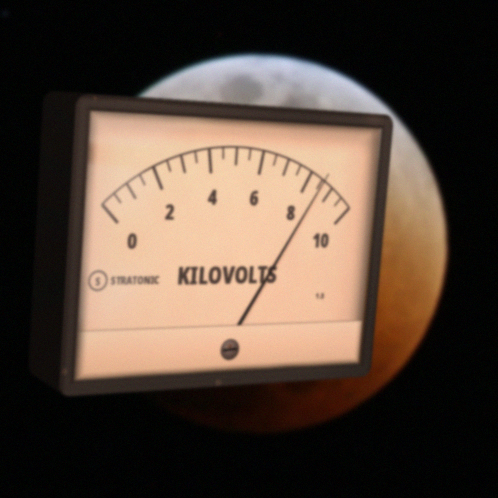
value=8.5 unit=kV
